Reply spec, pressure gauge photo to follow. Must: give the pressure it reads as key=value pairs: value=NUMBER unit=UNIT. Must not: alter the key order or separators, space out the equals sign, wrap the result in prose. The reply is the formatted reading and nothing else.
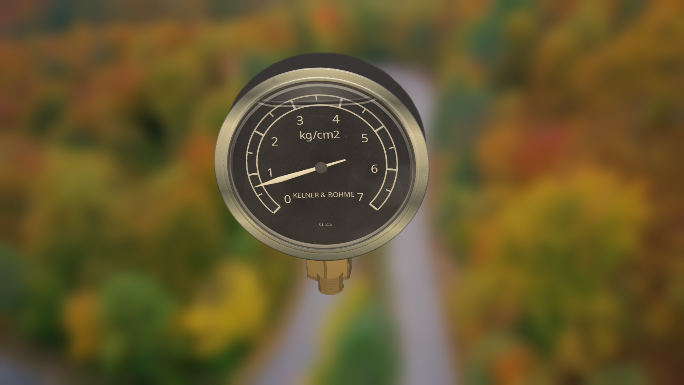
value=0.75 unit=kg/cm²
